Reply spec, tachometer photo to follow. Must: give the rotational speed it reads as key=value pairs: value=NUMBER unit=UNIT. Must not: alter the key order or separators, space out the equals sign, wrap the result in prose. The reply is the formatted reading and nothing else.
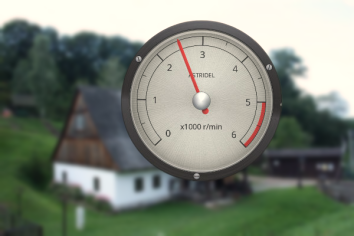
value=2500 unit=rpm
